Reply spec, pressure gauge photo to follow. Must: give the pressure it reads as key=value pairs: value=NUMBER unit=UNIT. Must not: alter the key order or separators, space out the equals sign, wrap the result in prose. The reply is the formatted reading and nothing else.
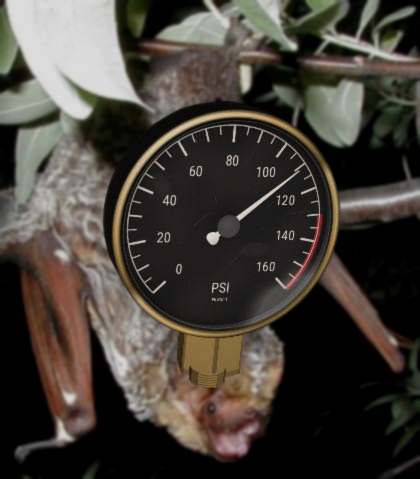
value=110 unit=psi
